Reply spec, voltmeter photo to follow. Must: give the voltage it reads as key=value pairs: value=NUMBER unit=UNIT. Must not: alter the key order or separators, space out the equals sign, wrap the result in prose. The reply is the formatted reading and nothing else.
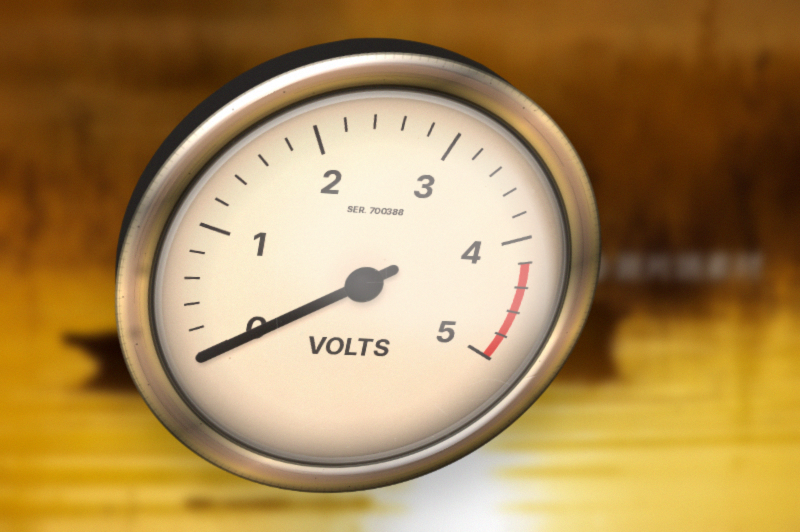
value=0 unit=V
